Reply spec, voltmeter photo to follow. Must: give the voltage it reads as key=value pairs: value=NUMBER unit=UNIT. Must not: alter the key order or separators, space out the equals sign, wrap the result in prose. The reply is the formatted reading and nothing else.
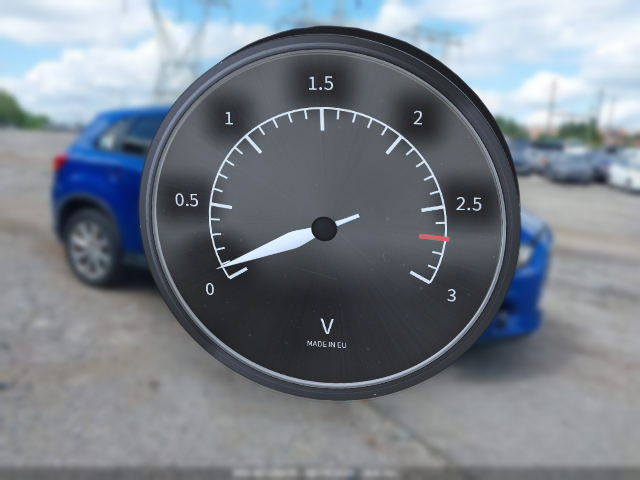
value=0.1 unit=V
